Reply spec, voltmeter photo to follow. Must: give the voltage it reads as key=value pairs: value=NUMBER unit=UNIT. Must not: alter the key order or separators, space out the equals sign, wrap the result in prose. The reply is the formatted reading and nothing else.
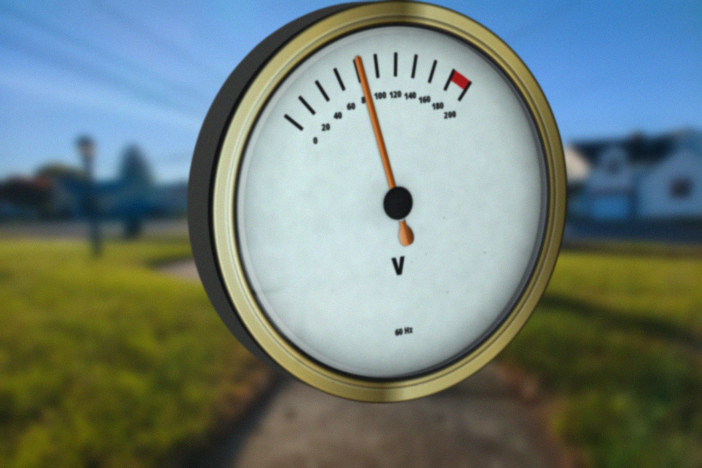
value=80 unit=V
